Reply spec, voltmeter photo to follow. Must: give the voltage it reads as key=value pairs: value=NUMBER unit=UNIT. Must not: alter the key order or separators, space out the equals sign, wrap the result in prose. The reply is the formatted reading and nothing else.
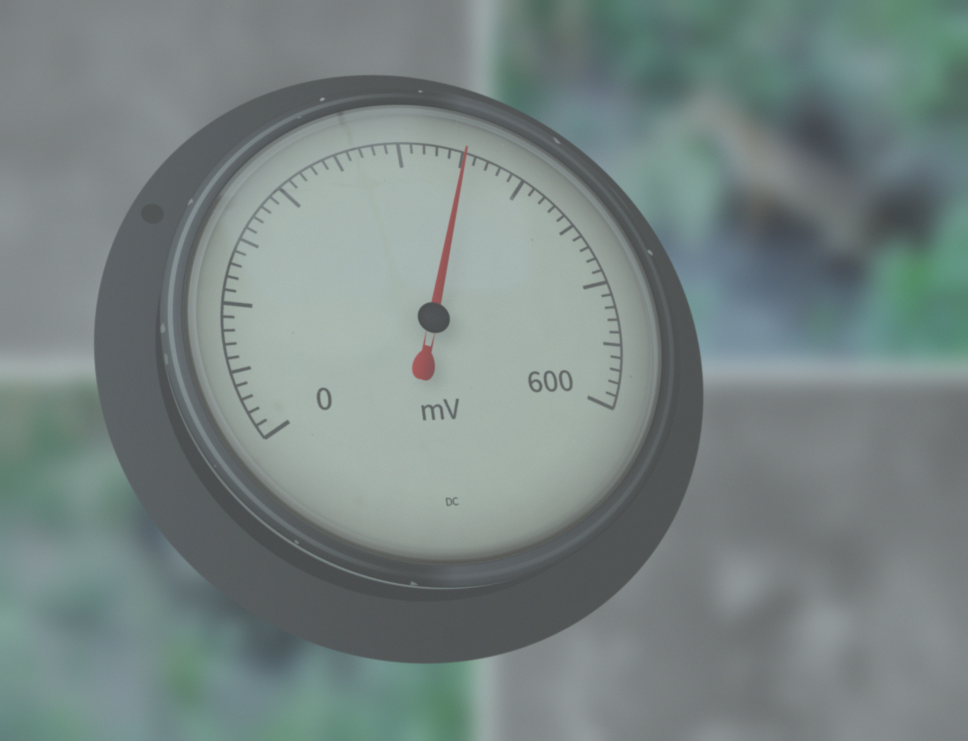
value=350 unit=mV
